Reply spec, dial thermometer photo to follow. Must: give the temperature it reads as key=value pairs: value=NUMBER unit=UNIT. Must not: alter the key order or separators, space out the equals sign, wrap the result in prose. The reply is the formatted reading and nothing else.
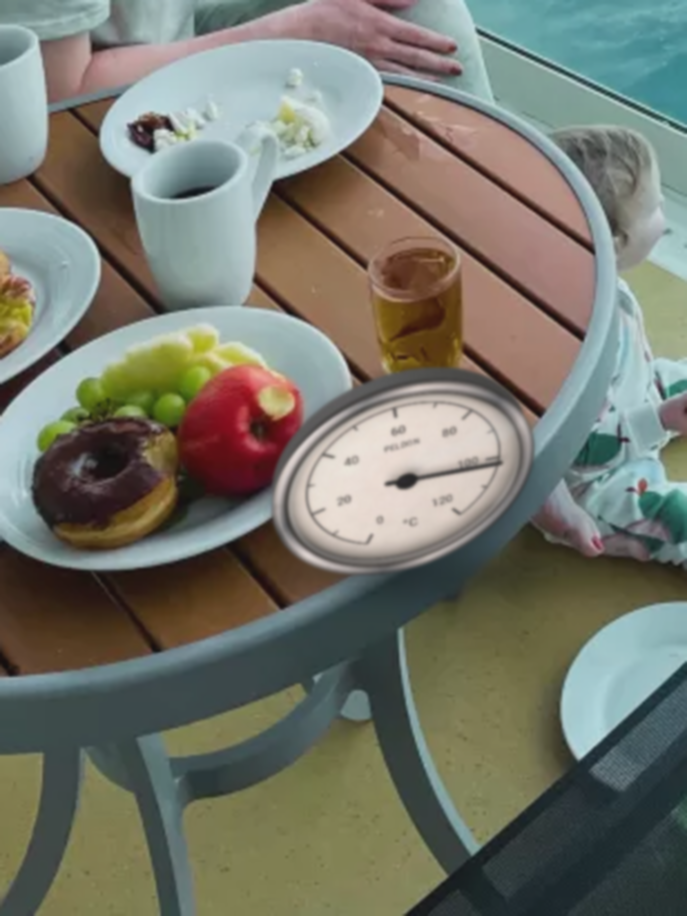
value=100 unit=°C
